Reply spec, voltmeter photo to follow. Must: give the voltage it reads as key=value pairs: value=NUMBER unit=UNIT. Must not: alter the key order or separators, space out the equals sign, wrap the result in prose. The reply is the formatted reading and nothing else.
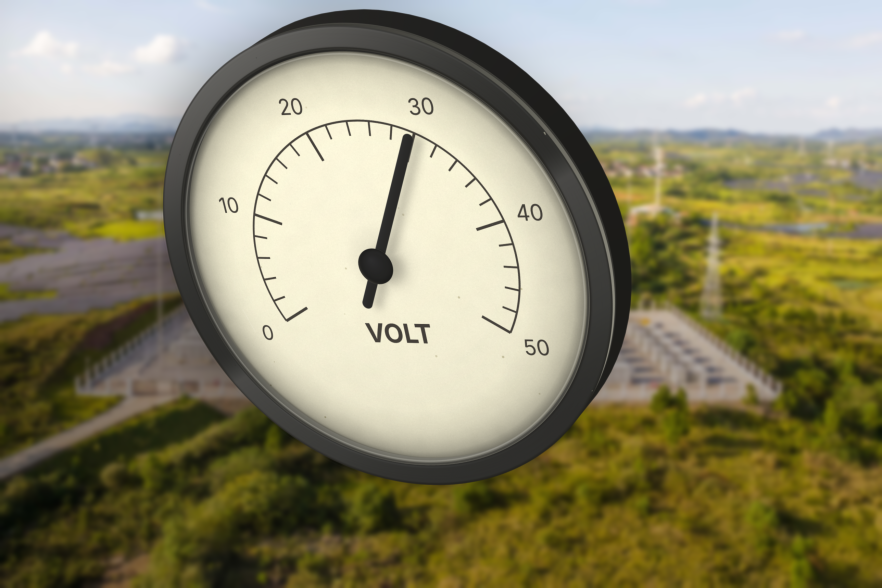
value=30 unit=V
